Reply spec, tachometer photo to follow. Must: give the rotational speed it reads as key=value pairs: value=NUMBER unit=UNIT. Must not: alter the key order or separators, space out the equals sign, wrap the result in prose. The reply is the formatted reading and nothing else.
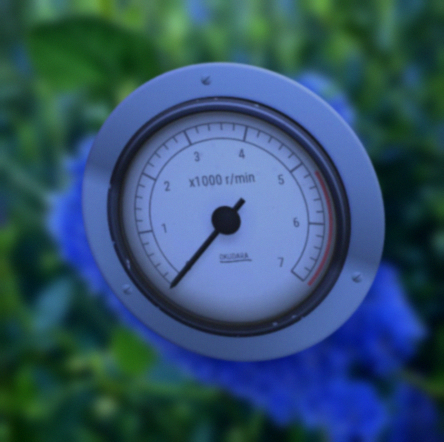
value=0 unit=rpm
